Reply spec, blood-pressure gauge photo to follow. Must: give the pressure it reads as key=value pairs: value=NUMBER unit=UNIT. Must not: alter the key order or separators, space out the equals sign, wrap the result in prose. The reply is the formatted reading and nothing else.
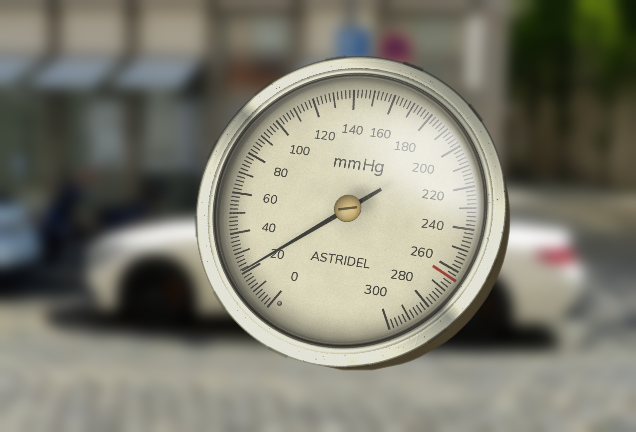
value=20 unit=mmHg
